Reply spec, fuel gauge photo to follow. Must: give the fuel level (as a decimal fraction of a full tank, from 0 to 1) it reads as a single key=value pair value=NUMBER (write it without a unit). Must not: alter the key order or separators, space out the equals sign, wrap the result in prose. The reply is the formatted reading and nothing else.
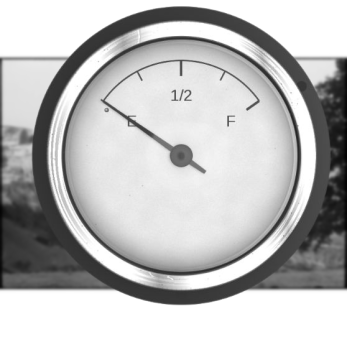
value=0
